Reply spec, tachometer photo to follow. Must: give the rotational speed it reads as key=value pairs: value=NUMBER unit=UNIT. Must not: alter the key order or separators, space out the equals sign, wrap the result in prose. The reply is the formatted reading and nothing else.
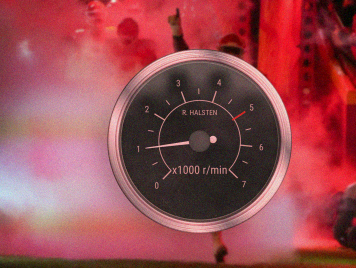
value=1000 unit=rpm
